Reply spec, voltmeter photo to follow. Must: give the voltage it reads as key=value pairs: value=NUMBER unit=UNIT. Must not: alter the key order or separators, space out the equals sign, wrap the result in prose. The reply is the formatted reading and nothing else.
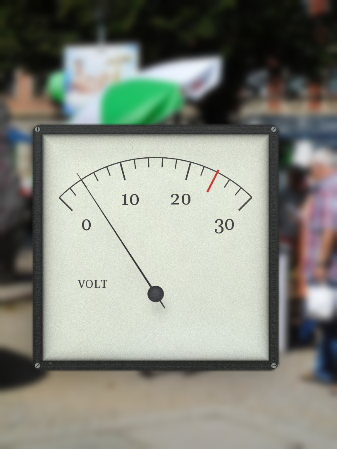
value=4 unit=V
